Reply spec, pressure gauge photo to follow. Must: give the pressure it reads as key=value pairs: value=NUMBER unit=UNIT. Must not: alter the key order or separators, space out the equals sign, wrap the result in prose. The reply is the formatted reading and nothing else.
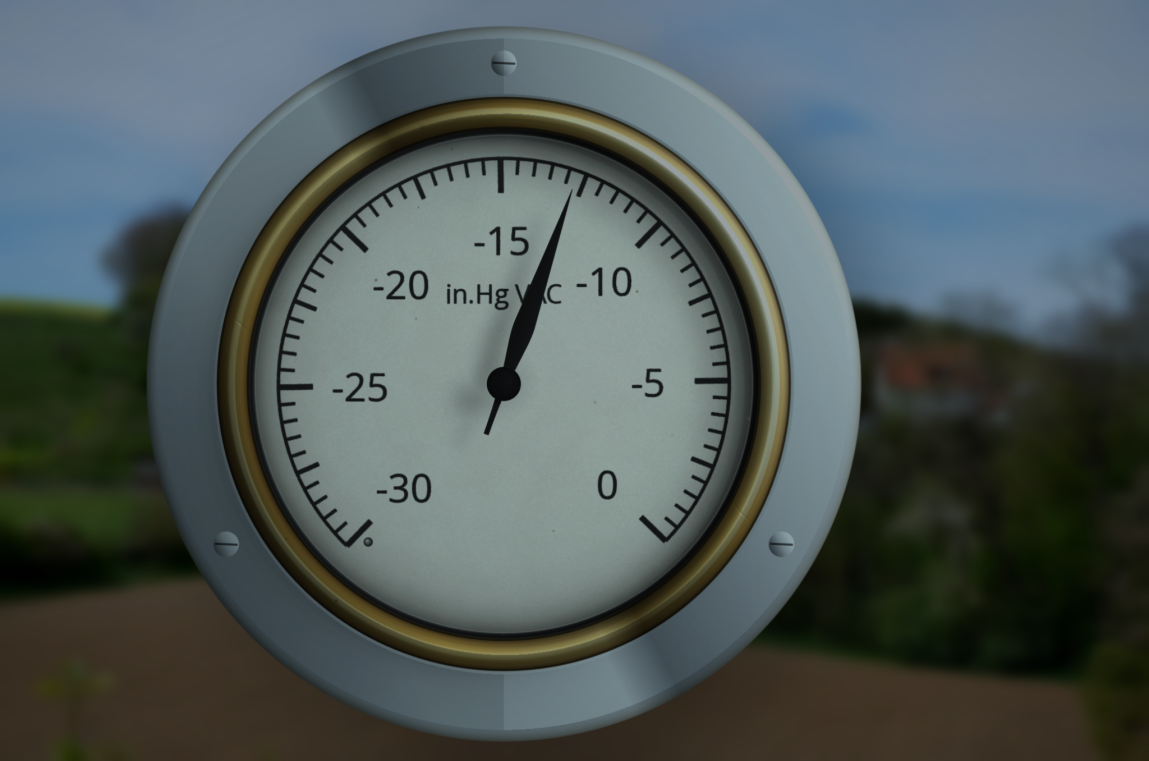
value=-12.75 unit=inHg
